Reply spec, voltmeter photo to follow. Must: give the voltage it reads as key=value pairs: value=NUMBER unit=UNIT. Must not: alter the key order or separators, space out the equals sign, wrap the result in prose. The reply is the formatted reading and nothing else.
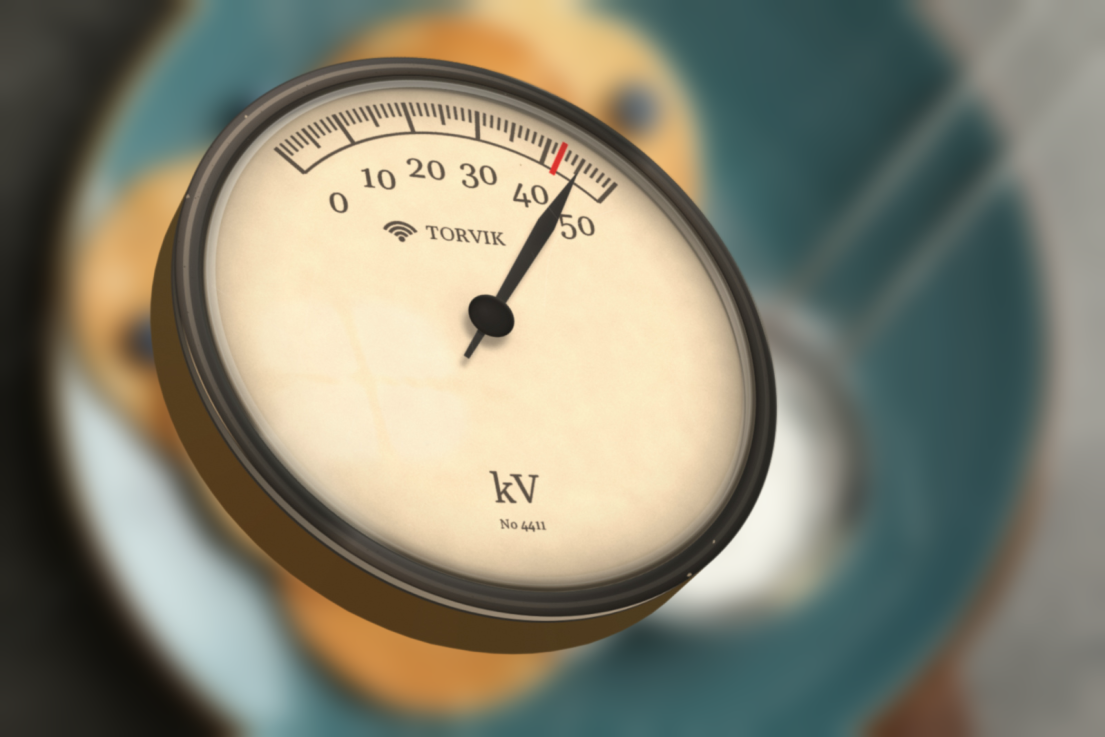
value=45 unit=kV
